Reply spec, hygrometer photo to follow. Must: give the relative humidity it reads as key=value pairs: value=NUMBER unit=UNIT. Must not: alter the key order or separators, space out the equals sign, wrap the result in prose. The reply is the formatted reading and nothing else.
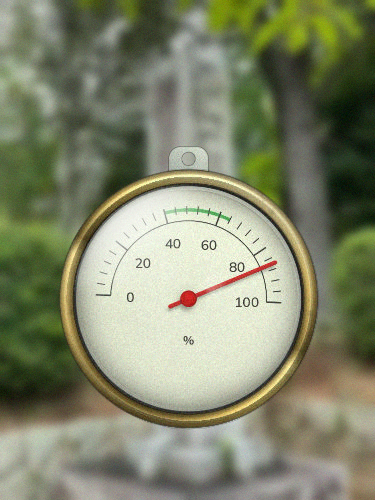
value=86 unit=%
